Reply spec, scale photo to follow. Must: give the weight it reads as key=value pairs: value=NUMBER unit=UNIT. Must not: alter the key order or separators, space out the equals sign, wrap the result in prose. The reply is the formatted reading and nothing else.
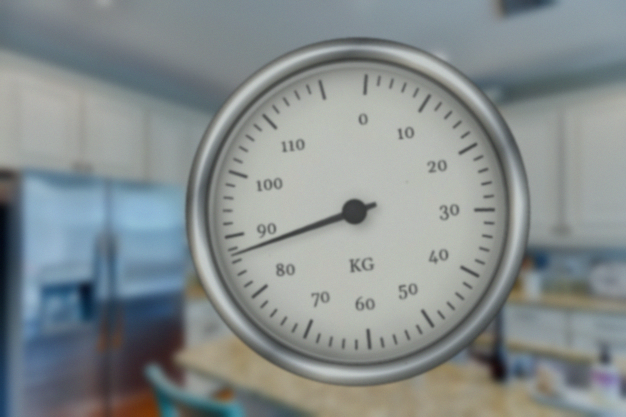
value=87 unit=kg
